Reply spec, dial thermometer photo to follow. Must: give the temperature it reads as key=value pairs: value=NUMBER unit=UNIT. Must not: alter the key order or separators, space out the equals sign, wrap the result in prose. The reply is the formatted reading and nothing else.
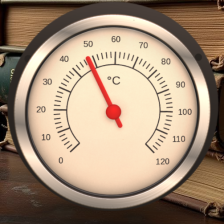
value=48 unit=°C
